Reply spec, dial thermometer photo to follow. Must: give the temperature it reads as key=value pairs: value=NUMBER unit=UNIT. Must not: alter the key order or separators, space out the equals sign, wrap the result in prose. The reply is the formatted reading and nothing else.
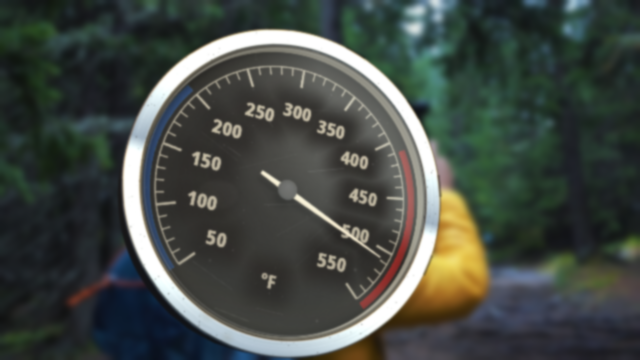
value=510 unit=°F
